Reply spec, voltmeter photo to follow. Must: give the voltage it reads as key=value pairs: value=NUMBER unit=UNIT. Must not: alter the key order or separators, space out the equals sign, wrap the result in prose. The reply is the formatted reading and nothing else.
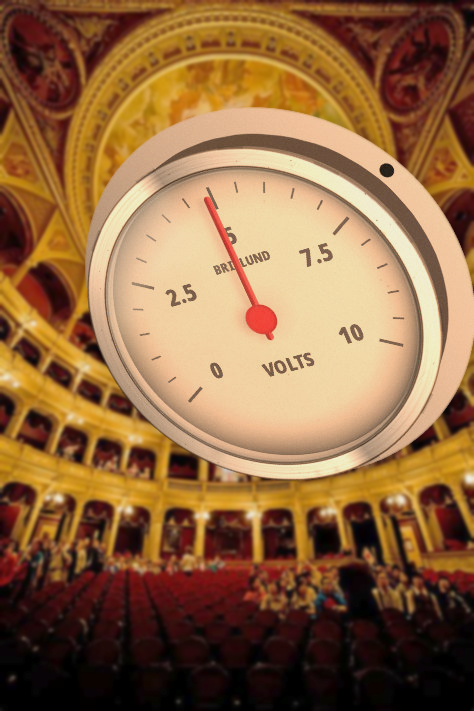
value=5 unit=V
